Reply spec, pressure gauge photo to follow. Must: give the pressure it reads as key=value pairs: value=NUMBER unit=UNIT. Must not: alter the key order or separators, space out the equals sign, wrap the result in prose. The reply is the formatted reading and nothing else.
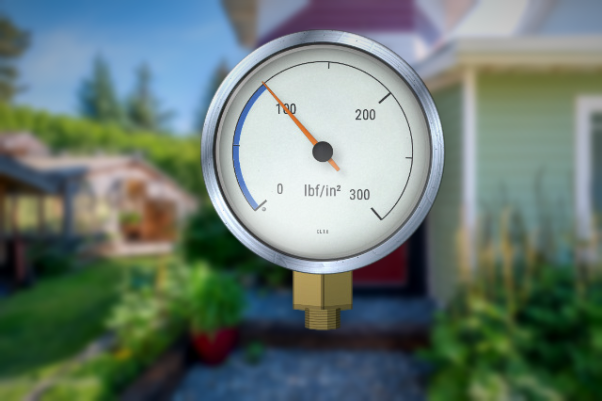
value=100 unit=psi
